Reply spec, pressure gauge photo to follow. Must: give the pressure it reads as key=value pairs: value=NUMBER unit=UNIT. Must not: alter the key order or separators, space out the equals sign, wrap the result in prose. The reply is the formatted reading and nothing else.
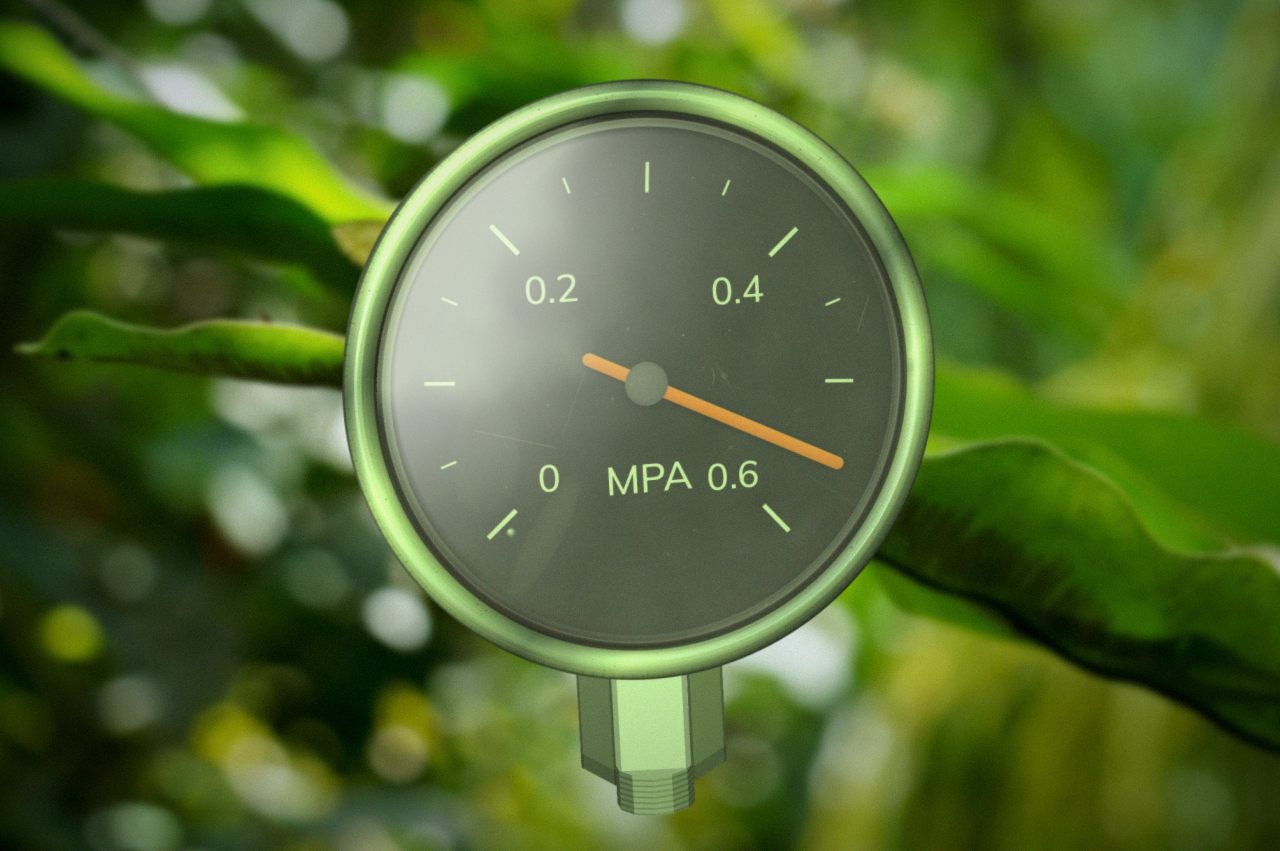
value=0.55 unit=MPa
